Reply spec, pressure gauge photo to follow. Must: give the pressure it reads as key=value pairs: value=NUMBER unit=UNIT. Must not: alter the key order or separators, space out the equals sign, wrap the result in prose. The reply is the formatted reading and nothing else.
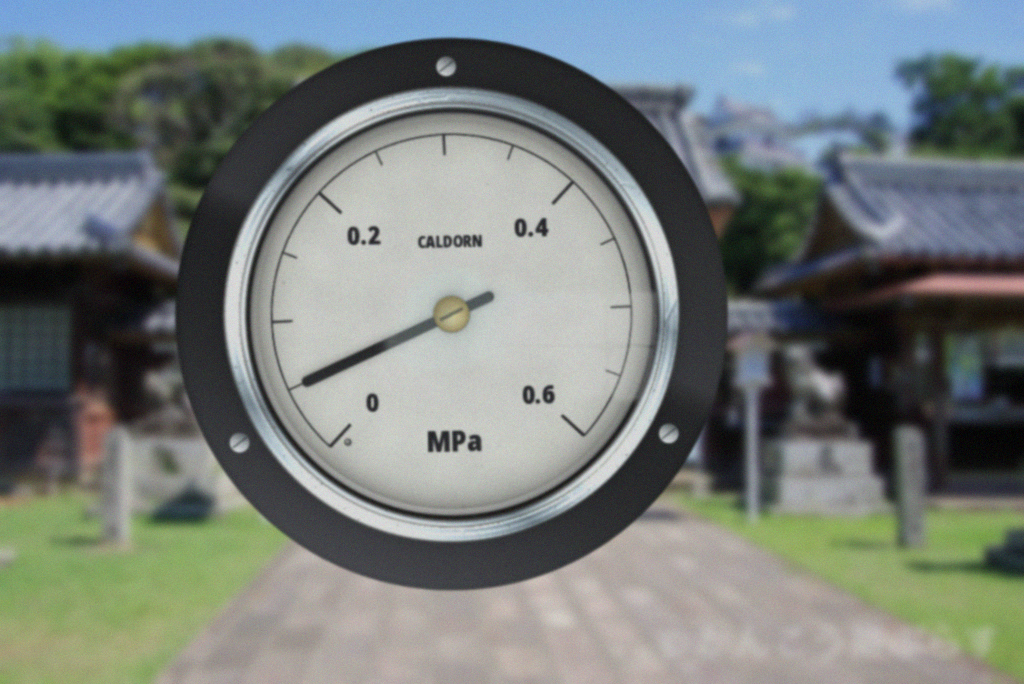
value=0.05 unit=MPa
